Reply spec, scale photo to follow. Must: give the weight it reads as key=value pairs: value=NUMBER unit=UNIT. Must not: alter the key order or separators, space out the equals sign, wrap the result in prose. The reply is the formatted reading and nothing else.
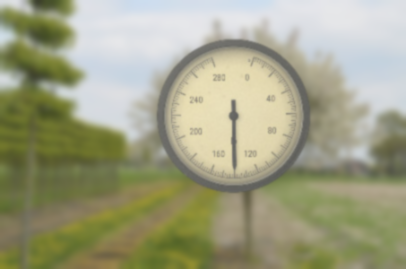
value=140 unit=lb
